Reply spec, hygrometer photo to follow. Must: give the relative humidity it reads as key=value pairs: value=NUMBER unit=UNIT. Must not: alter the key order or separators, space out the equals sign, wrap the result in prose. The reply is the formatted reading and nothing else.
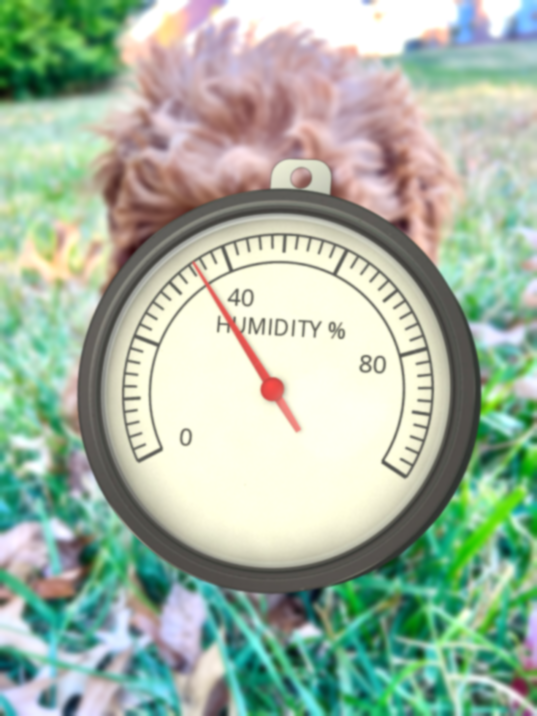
value=35 unit=%
